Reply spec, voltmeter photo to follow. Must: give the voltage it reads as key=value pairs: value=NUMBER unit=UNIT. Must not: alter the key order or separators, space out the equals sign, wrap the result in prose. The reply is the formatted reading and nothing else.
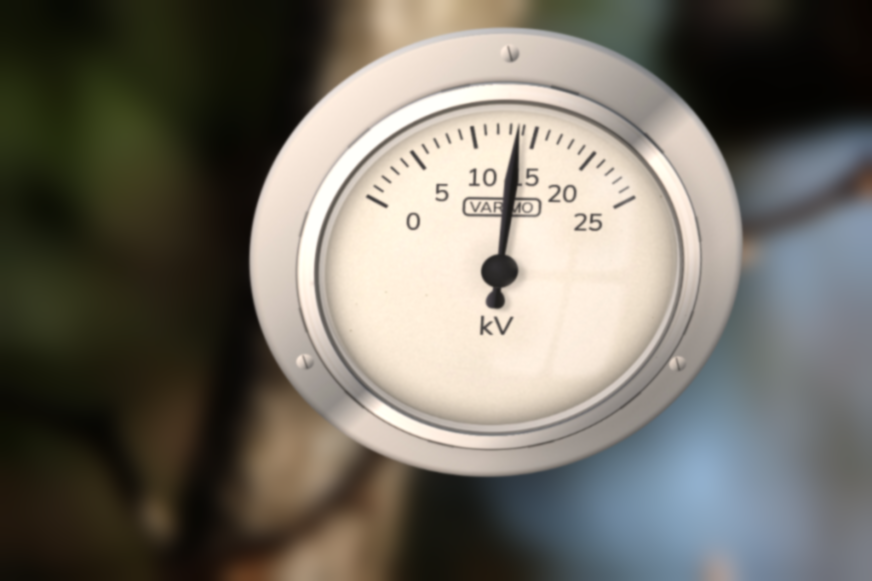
value=13.5 unit=kV
